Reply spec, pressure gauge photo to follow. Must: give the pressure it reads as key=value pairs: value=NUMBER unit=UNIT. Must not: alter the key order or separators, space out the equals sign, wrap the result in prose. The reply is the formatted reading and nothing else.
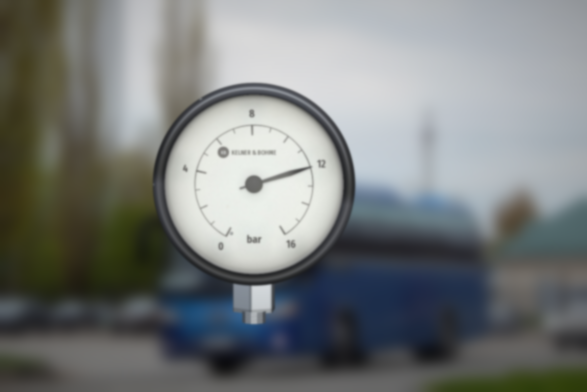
value=12 unit=bar
